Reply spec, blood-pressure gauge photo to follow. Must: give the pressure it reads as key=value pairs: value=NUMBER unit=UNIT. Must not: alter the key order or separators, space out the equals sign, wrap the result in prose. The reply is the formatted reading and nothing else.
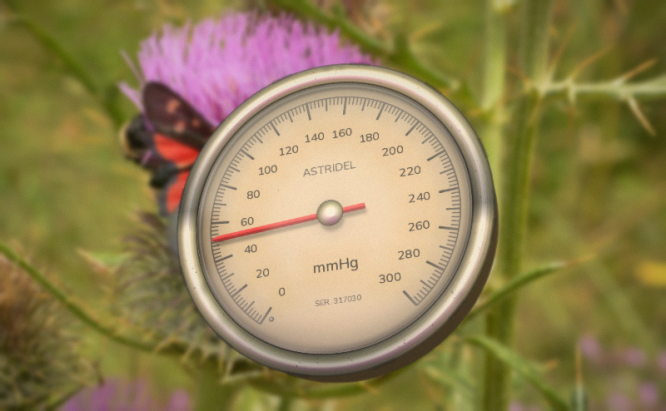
value=50 unit=mmHg
